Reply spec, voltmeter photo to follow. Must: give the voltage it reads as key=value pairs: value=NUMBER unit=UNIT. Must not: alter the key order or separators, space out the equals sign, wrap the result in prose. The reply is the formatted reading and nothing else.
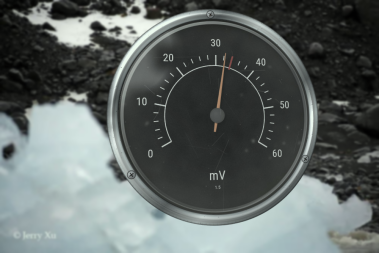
value=32 unit=mV
